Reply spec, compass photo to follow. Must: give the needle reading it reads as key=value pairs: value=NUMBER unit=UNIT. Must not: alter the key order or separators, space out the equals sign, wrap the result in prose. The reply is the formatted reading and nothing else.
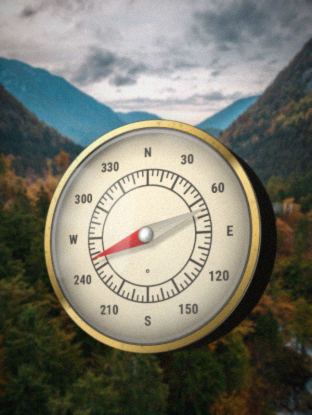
value=250 unit=°
